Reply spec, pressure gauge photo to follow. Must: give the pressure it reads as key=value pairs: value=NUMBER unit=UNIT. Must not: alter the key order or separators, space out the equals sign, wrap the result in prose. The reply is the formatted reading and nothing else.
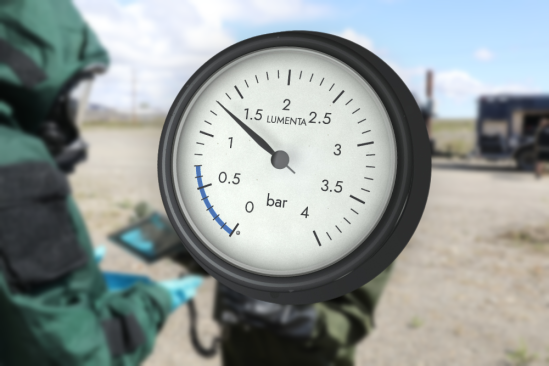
value=1.3 unit=bar
